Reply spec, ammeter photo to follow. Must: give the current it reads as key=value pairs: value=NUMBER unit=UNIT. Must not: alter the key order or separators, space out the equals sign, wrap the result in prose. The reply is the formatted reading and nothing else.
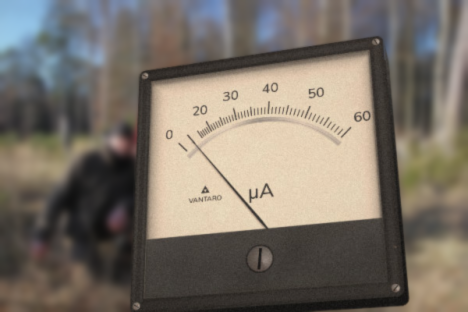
value=10 unit=µA
